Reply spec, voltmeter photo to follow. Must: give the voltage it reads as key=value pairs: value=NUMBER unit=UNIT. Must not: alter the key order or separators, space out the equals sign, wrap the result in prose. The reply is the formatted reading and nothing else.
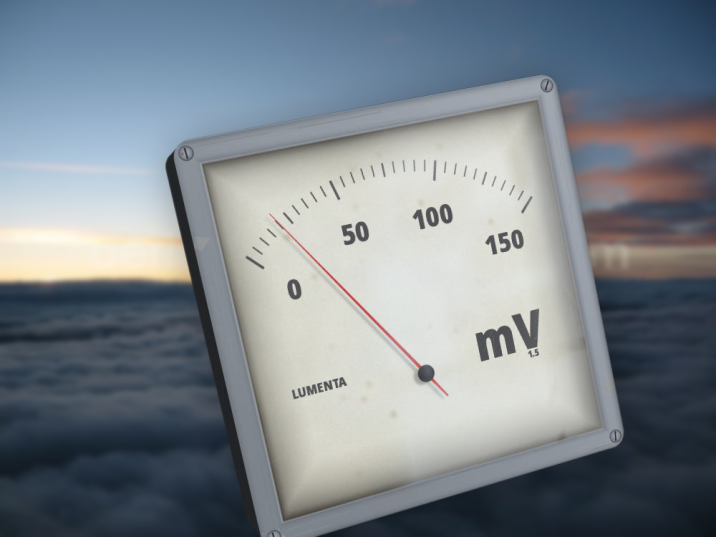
value=20 unit=mV
